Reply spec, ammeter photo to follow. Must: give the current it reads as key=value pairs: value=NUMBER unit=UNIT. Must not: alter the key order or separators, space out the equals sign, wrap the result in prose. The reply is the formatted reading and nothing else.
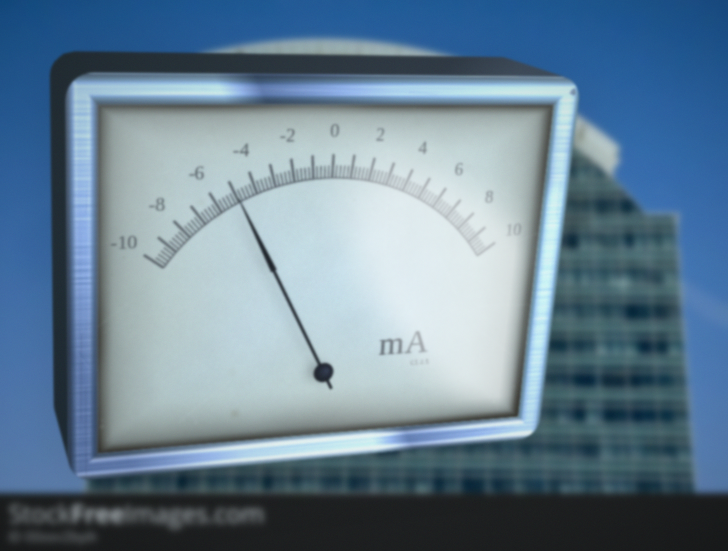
value=-5 unit=mA
